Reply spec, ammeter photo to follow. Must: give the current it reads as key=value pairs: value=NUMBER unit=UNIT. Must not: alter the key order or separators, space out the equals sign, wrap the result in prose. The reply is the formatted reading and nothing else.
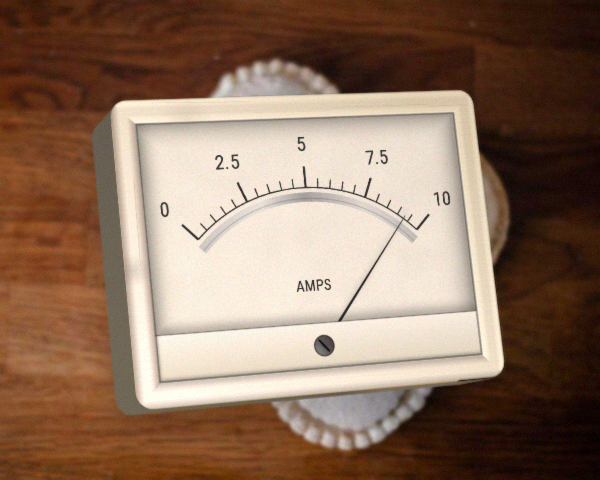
value=9.25 unit=A
